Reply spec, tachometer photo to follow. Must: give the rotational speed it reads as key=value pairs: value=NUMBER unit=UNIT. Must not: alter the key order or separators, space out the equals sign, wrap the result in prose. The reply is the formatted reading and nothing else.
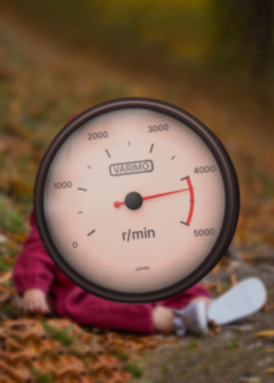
value=4250 unit=rpm
